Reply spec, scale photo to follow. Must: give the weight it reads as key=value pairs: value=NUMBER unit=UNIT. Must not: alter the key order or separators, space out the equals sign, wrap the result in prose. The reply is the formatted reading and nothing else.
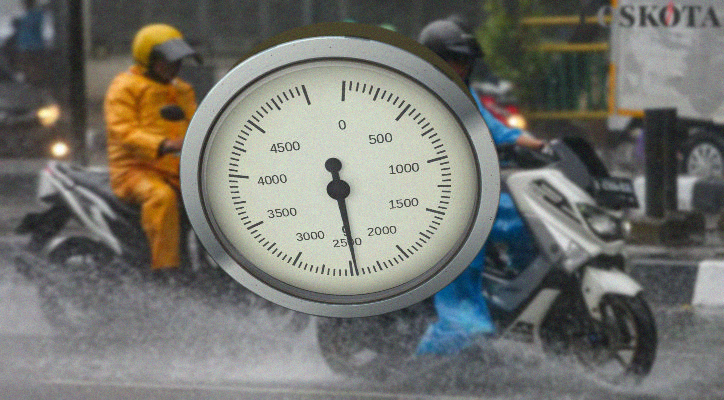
value=2450 unit=g
